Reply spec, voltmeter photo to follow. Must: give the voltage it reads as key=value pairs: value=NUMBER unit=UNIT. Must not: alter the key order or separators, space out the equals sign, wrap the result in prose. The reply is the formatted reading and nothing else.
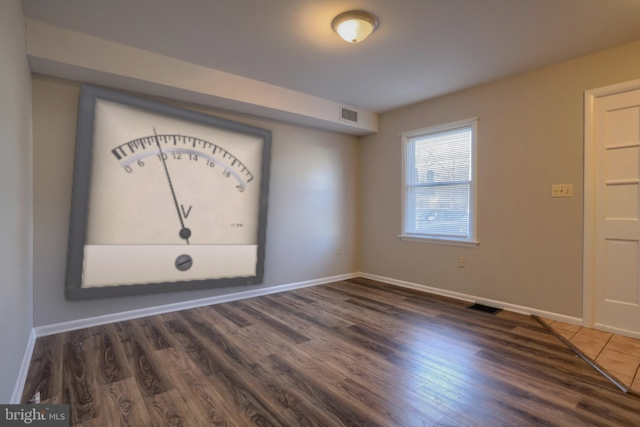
value=10 unit=V
